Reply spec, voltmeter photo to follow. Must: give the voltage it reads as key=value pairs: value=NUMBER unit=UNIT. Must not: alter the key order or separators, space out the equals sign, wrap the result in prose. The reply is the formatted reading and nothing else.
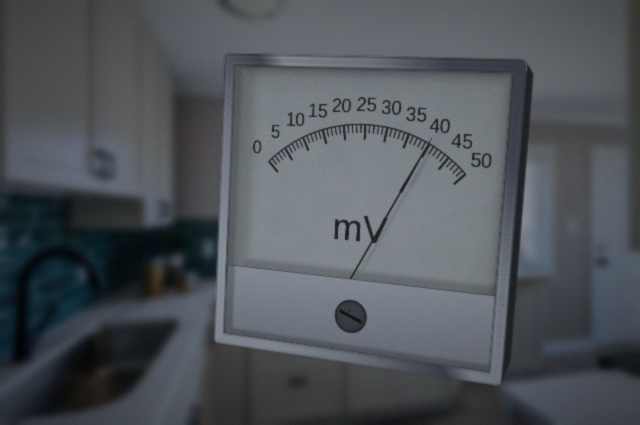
value=40 unit=mV
